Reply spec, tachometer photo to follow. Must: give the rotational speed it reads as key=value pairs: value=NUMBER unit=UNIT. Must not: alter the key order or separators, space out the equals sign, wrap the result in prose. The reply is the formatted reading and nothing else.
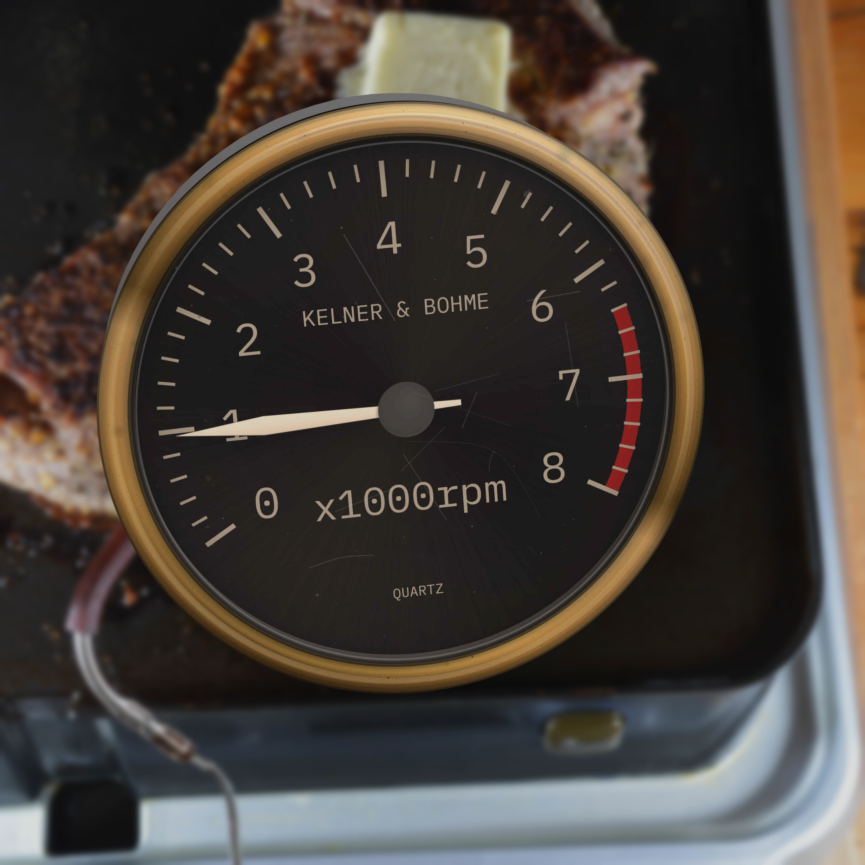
value=1000 unit=rpm
